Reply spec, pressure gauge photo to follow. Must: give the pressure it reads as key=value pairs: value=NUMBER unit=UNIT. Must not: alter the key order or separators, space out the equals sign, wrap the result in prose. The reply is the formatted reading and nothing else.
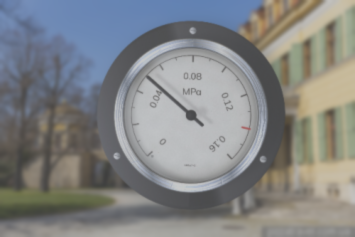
value=0.05 unit=MPa
